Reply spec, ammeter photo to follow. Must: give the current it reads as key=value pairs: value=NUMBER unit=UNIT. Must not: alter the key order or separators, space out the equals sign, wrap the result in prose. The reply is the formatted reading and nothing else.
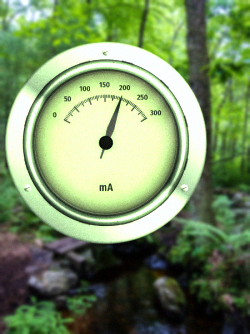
value=200 unit=mA
